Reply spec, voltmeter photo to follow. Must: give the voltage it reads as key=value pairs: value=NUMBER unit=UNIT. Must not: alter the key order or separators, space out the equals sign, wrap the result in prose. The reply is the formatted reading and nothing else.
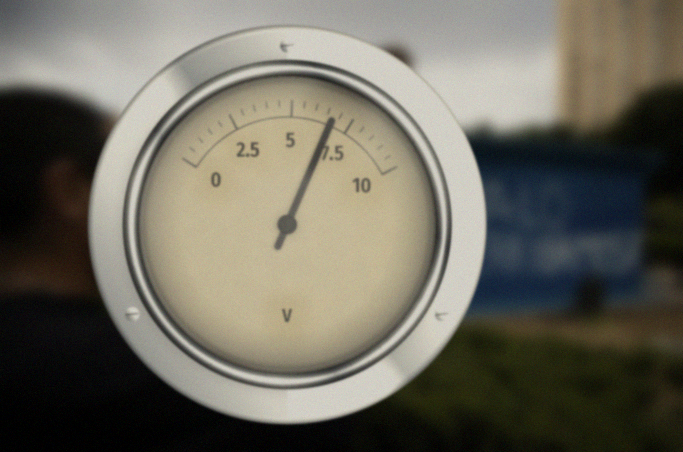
value=6.75 unit=V
